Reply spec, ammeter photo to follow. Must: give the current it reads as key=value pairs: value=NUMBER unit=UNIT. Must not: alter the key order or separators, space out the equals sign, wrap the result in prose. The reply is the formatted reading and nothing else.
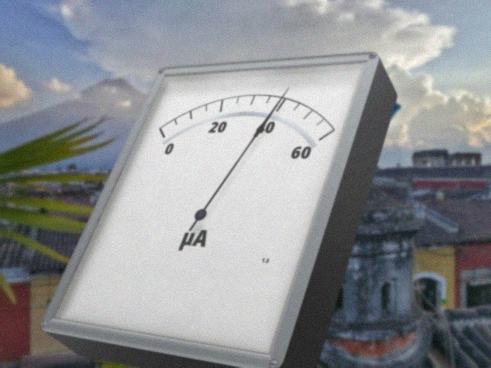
value=40 unit=µA
